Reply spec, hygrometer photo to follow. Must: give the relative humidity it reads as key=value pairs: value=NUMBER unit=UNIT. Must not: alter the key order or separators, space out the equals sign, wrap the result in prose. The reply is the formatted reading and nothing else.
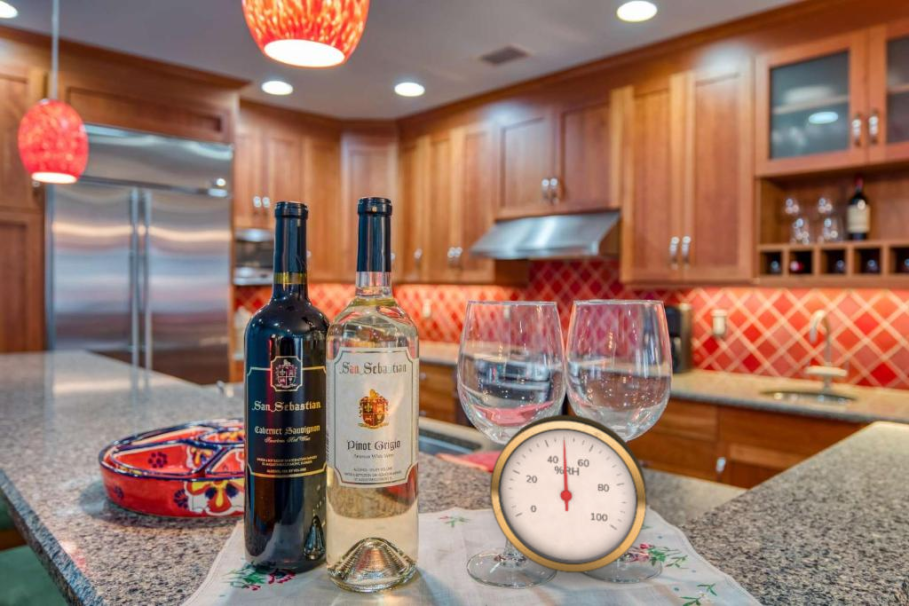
value=48 unit=%
